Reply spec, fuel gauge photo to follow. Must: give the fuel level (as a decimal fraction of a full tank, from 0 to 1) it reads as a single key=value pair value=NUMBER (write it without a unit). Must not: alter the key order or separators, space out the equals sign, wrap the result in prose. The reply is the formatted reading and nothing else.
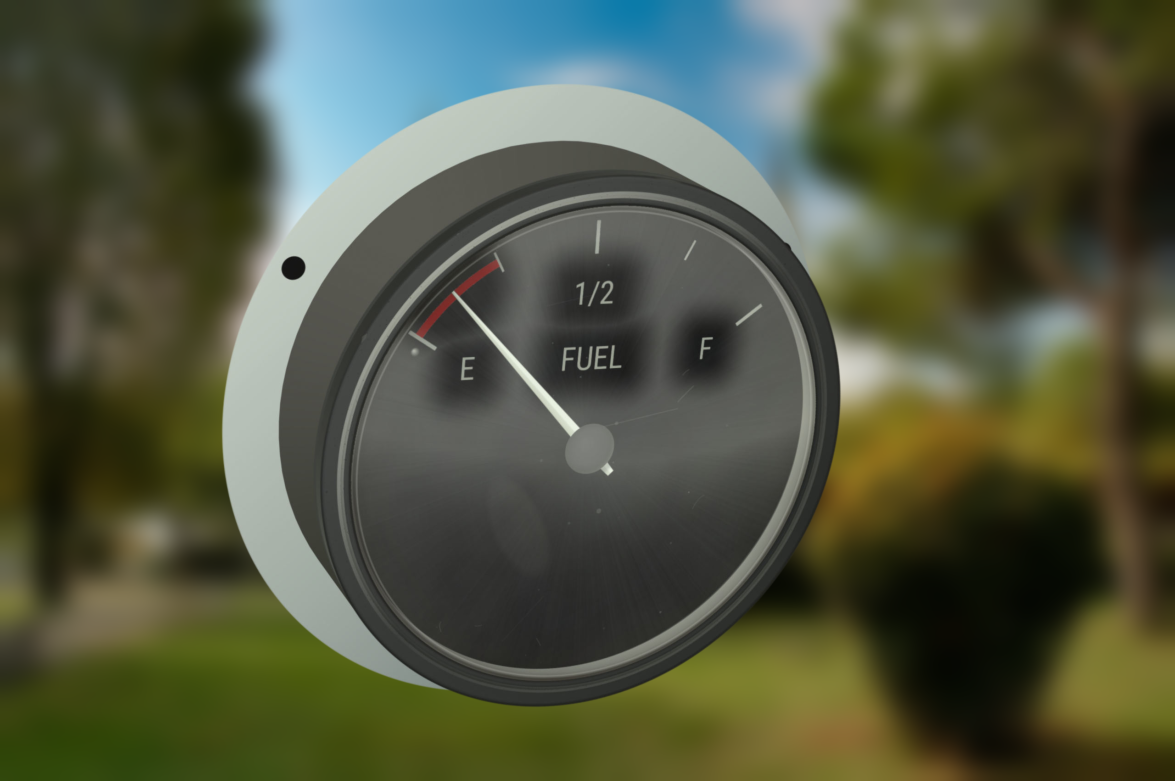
value=0.125
